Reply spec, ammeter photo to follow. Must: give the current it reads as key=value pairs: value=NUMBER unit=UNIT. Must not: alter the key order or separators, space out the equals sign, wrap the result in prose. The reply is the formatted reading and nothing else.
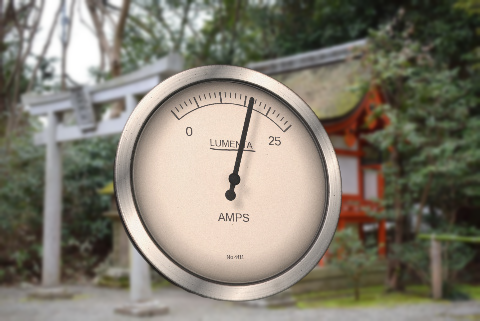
value=16 unit=A
